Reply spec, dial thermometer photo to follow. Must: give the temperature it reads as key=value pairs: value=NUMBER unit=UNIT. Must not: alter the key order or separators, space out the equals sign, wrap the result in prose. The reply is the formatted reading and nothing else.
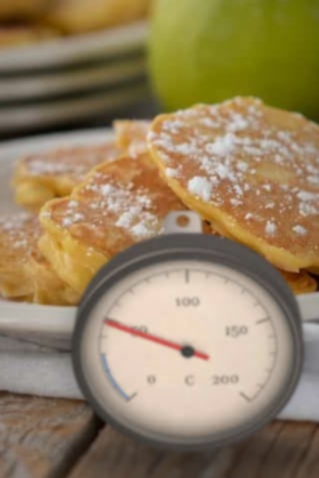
value=50 unit=°C
